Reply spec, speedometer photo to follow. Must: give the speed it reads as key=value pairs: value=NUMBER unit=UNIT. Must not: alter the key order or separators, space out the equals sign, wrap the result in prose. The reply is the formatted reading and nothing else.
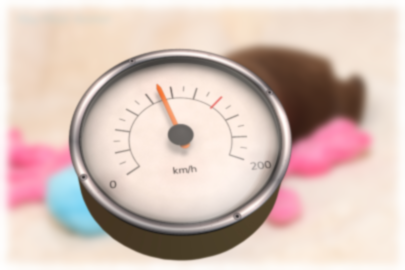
value=90 unit=km/h
